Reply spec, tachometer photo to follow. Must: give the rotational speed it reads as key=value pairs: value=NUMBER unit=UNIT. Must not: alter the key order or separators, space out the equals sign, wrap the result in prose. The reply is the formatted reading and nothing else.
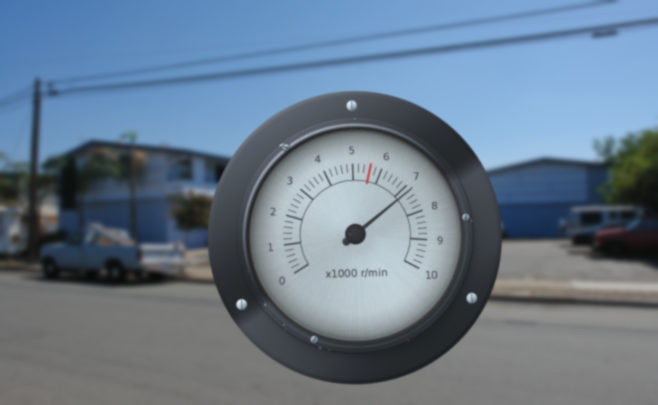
value=7200 unit=rpm
